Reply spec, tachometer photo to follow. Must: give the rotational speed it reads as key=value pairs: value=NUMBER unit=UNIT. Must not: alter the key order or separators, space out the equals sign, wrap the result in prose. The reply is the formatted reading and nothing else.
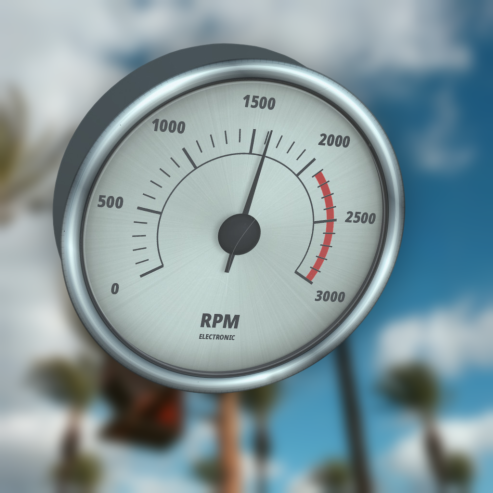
value=1600 unit=rpm
